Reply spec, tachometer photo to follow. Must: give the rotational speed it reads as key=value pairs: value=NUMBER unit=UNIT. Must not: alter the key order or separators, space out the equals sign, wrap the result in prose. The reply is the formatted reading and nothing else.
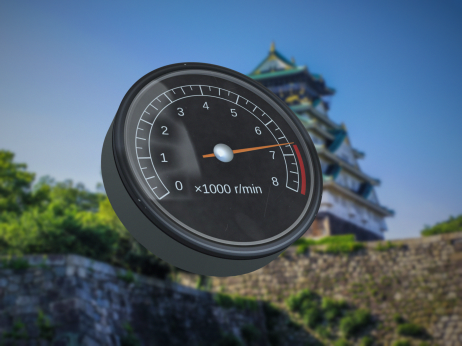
value=6750 unit=rpm
